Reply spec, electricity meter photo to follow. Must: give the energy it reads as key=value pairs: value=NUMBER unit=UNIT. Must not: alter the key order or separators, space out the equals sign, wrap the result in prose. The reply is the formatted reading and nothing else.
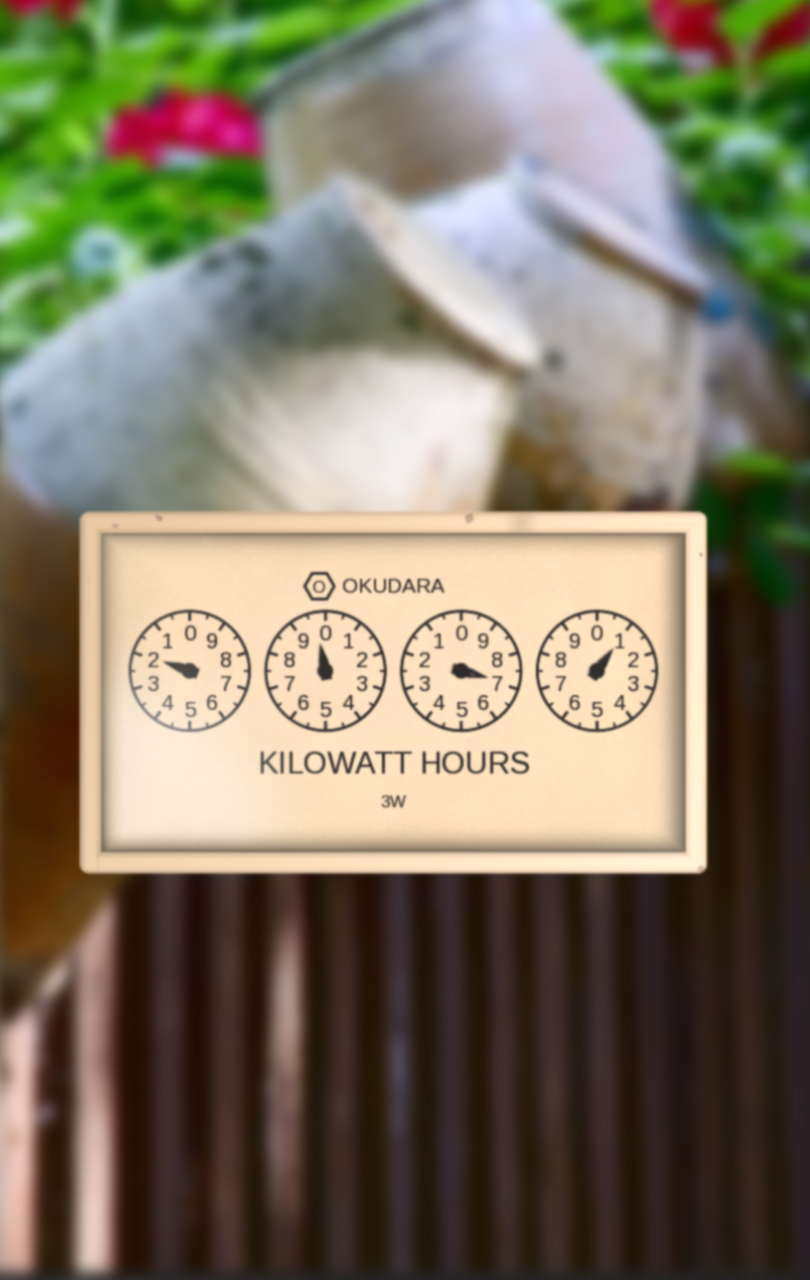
value=1971 unit=kWh
